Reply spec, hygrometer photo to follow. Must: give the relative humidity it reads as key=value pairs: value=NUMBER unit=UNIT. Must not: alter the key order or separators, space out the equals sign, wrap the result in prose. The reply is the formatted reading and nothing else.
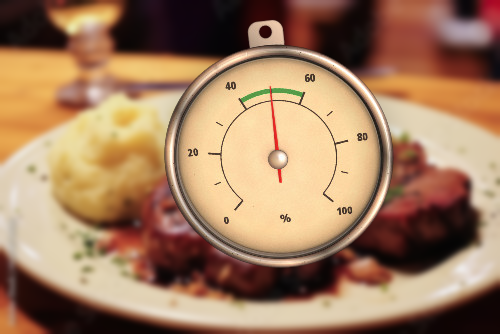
value=50 unit=%
